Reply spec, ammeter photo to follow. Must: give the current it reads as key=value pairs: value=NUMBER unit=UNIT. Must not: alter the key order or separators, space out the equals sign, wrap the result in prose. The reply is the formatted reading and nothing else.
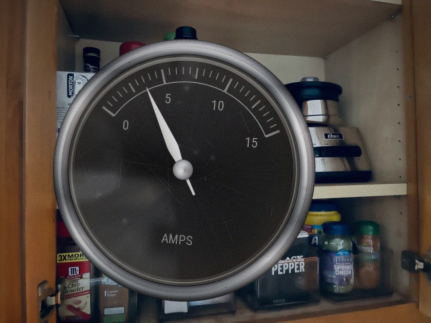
value=3.5 unit=A
